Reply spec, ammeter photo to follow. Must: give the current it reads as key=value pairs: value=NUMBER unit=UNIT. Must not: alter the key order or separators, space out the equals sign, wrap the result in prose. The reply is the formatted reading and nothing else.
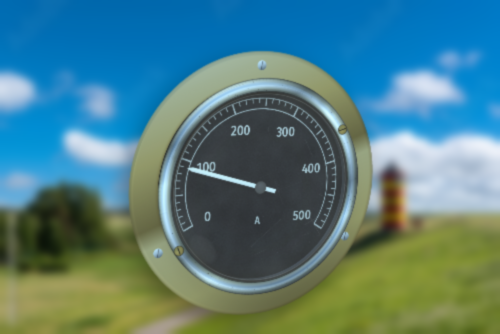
value=90 unit=A
